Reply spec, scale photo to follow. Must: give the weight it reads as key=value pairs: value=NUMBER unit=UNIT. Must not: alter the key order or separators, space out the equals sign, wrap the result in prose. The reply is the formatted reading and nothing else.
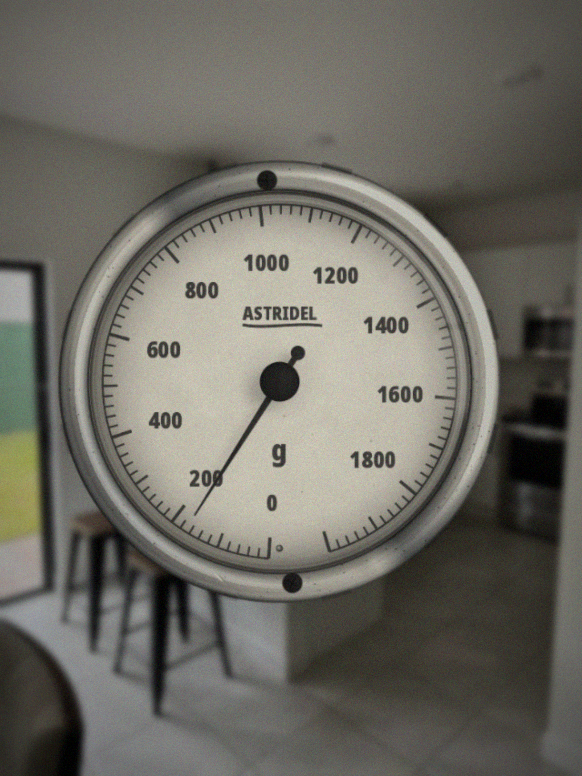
value=170 unit=g
